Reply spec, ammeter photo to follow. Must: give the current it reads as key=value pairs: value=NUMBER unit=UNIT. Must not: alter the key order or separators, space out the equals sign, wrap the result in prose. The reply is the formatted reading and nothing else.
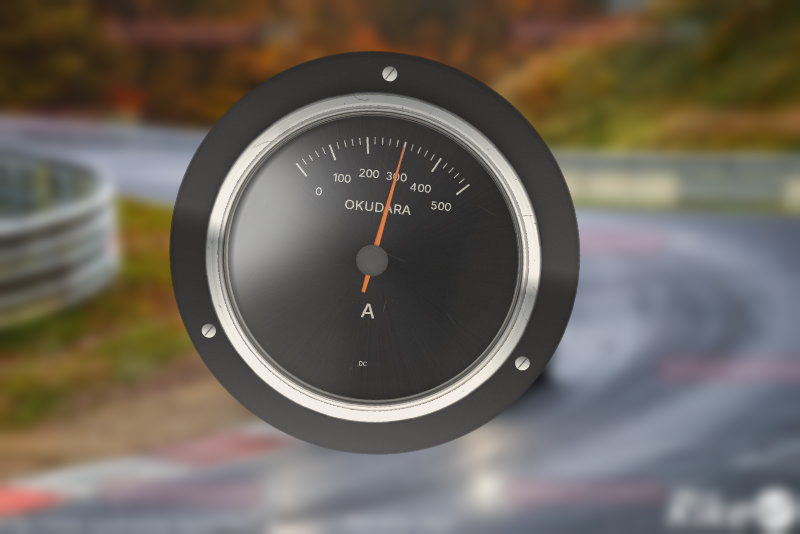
value=300 unit=A
